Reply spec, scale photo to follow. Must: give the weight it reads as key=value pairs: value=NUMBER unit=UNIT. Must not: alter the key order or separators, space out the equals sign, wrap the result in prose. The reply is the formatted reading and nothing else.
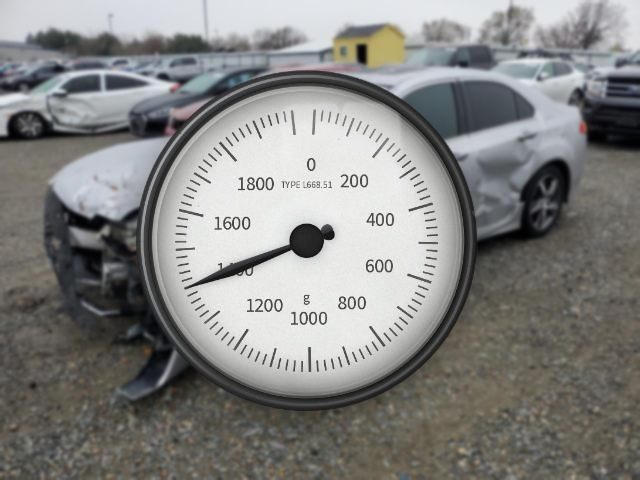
value=1400 unit=g
